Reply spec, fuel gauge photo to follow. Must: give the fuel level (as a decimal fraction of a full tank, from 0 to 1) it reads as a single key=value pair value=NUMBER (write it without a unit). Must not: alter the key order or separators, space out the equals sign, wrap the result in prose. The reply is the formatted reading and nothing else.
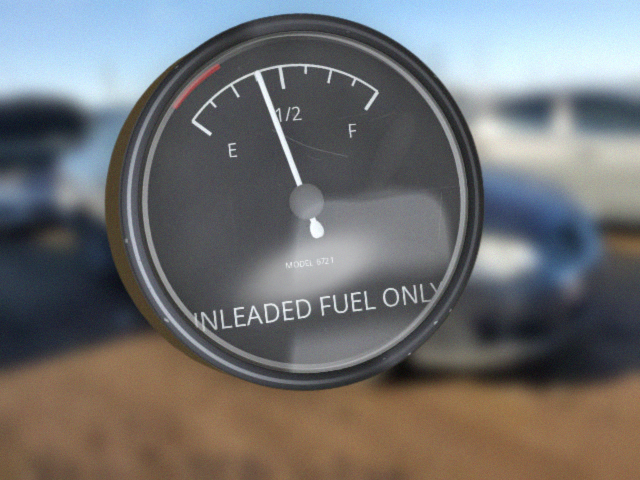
value=0.375
